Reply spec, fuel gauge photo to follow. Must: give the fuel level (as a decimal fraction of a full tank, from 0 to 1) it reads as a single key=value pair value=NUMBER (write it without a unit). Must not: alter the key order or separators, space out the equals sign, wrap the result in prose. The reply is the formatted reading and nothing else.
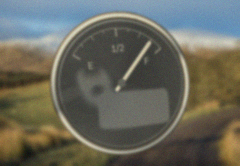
value=0.875
